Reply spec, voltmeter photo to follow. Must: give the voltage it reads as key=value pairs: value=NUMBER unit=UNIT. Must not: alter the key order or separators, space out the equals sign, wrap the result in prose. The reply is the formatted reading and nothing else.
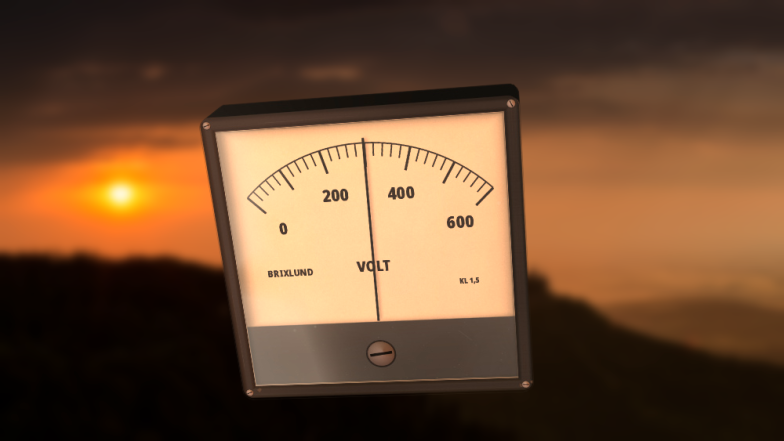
value=300 unit=V
